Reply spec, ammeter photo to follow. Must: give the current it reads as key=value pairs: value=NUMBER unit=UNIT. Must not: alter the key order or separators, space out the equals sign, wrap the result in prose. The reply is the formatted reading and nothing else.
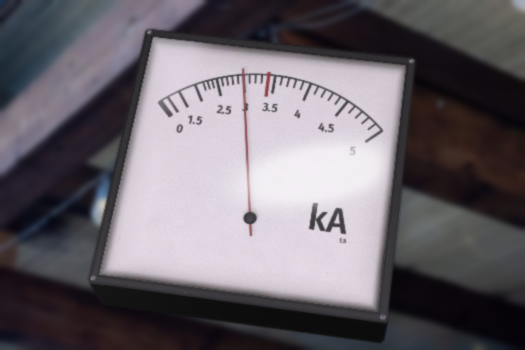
value=3 unit=kA
